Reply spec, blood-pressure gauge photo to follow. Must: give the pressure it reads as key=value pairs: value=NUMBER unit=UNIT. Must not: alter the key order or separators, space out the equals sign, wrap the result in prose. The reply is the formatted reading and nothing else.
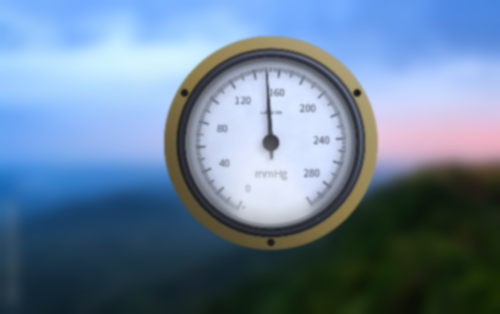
value=150 unit=mmHg
